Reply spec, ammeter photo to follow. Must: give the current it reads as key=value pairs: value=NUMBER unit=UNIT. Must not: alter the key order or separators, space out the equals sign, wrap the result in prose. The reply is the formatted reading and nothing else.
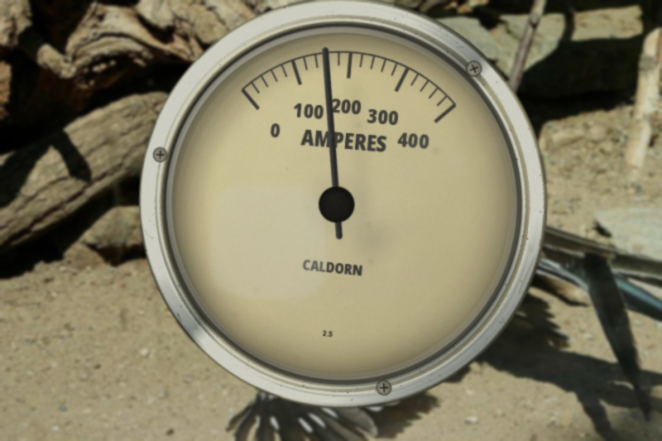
value=160 unit=A
